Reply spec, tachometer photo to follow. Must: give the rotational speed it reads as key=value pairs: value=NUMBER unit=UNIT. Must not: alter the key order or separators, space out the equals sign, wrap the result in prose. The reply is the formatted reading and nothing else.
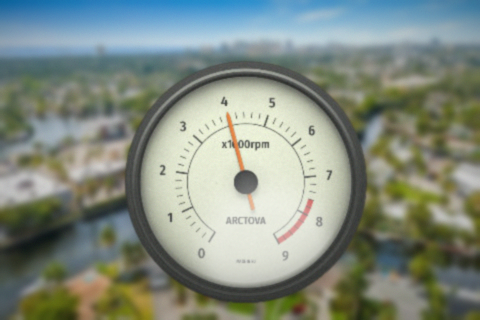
value=4000 unit=rpm
